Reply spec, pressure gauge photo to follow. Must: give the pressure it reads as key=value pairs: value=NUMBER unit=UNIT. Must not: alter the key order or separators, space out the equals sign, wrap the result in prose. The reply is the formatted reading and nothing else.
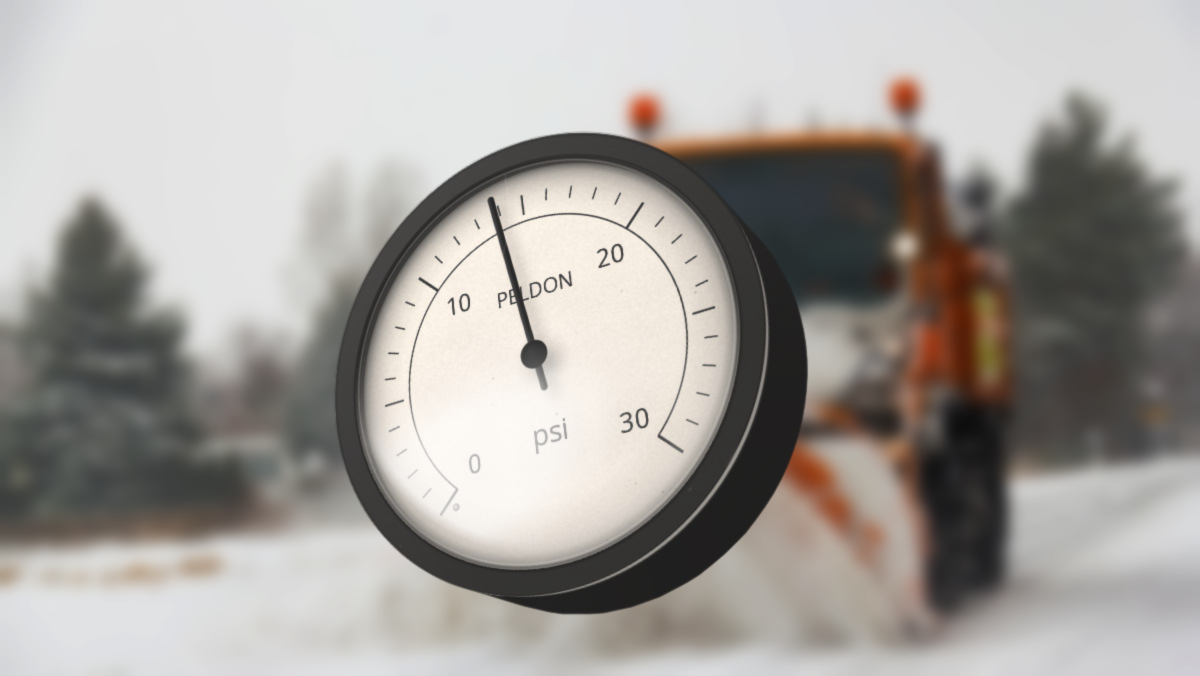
value=14 unit=psi
